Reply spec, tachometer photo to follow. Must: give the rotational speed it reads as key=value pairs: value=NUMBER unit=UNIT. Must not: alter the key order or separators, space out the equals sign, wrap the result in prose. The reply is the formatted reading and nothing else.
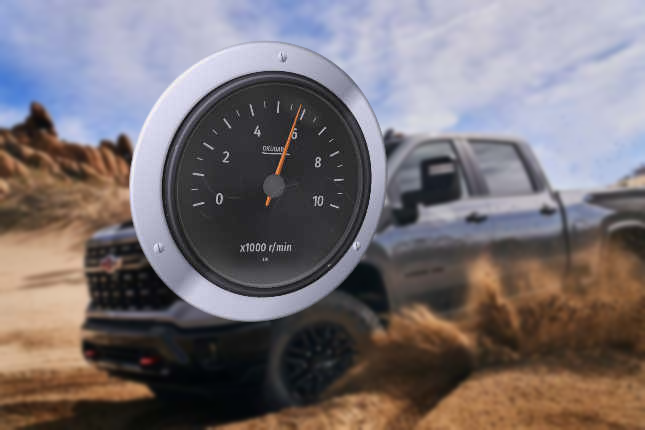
value=5750 unit=rpm
